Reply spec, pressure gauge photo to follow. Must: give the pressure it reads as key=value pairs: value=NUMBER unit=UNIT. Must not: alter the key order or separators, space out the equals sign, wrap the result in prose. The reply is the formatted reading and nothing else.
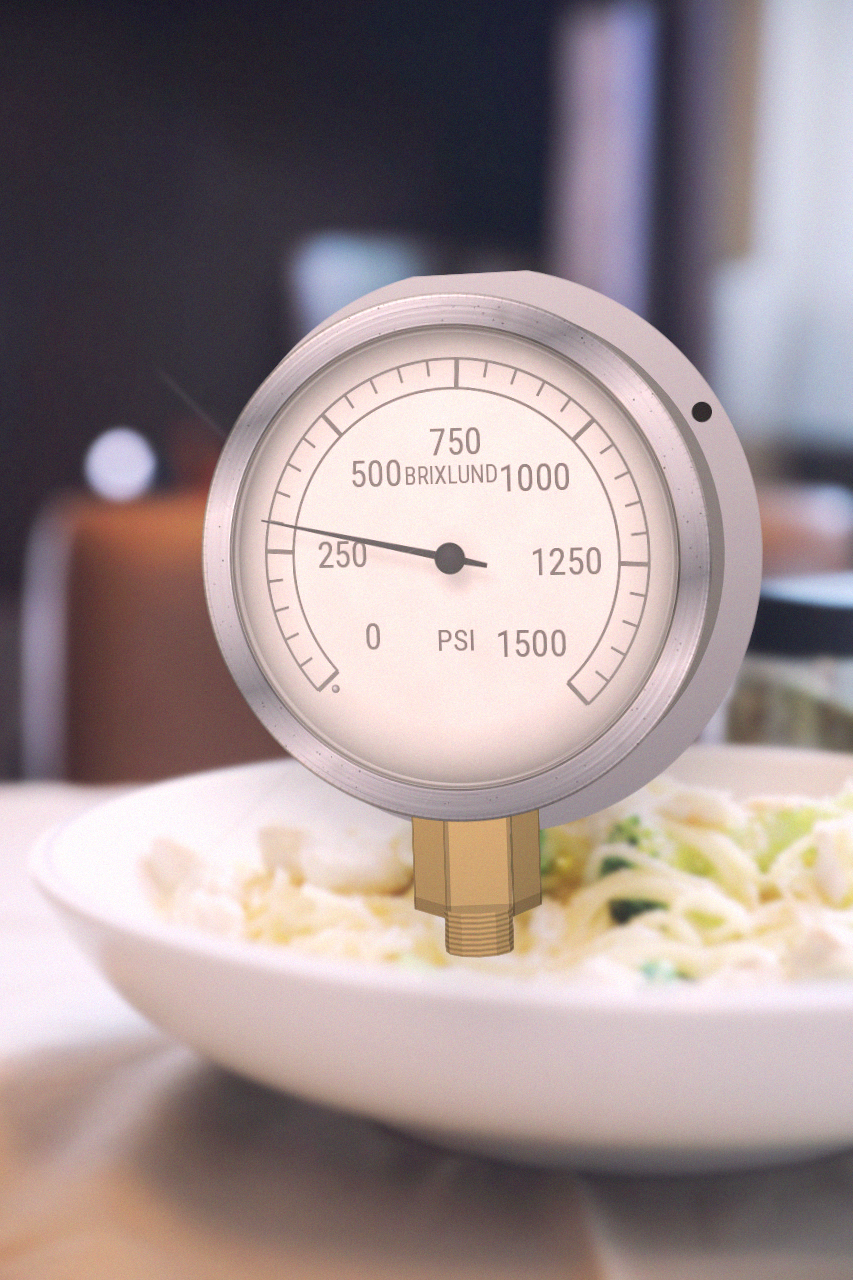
value=300 unit=psi
